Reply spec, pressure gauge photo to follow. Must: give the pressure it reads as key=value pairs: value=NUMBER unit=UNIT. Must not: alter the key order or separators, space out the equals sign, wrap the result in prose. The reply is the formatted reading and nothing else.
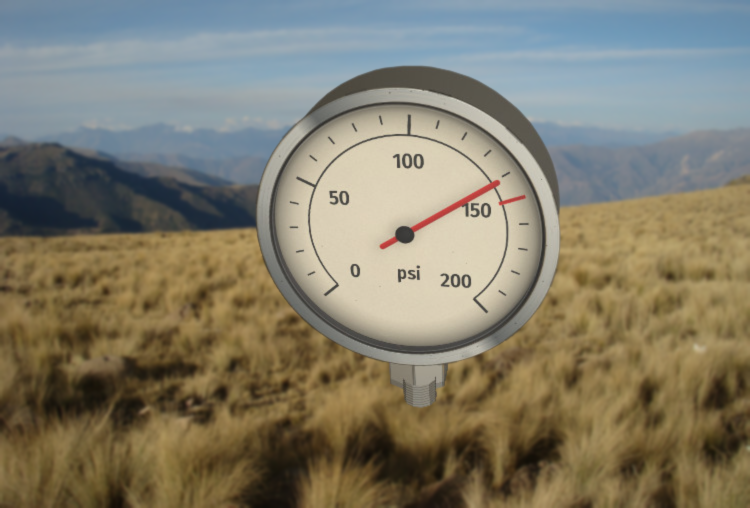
value=140 unit=psi
